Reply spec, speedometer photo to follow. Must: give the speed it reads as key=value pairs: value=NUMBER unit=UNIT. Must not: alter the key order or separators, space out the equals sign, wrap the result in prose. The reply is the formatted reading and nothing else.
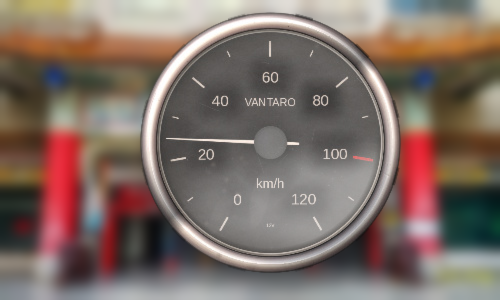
value=25 unit=km/h
